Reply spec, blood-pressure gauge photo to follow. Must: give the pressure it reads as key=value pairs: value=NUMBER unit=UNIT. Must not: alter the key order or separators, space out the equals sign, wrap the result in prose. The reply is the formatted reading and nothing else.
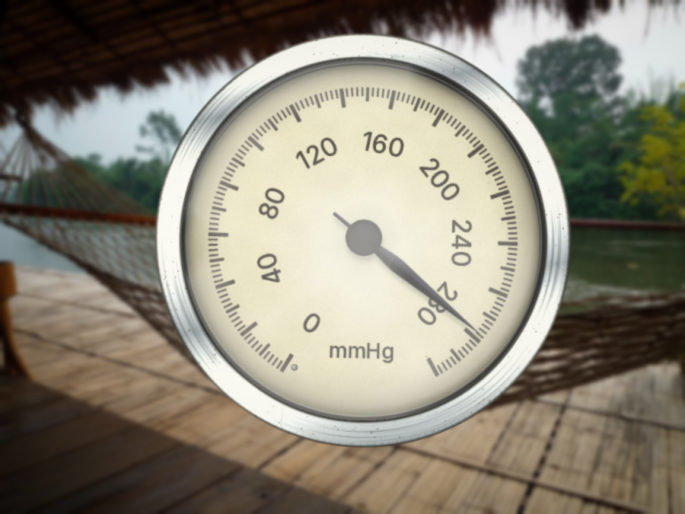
value=278 unit=mmHg
